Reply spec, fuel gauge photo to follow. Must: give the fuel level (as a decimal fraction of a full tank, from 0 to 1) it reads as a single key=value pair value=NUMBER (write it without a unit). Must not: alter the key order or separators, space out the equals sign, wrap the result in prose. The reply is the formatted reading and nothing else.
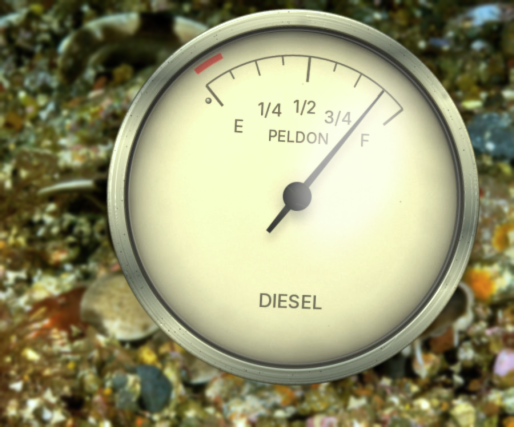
value=0.875
